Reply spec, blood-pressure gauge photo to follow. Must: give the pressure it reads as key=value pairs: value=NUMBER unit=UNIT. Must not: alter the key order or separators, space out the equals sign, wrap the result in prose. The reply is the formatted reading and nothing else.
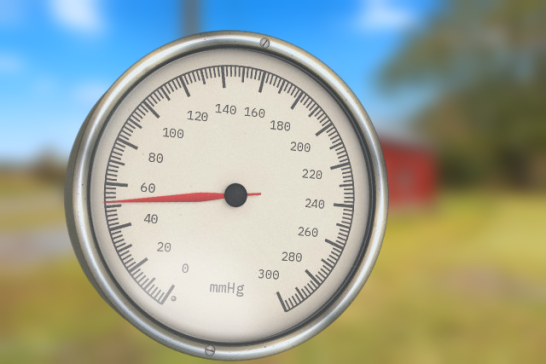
value=52 unit=mmHg
